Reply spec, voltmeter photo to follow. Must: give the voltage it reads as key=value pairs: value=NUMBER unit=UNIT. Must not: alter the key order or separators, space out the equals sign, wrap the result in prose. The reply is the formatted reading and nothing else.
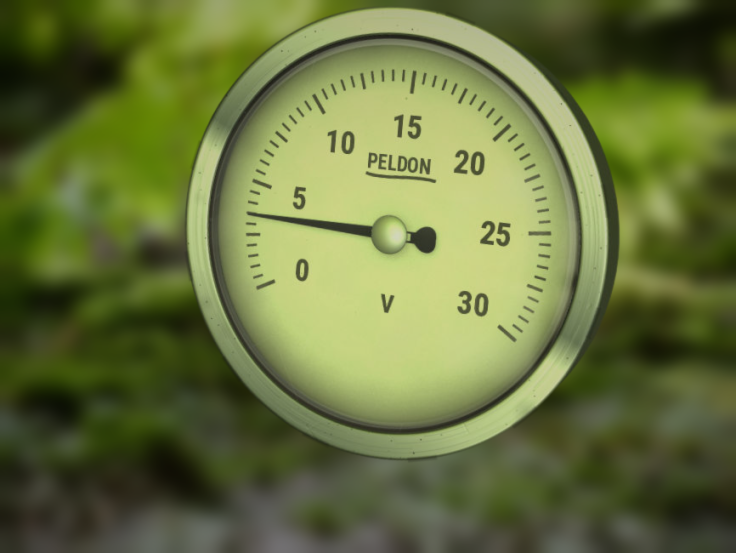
value=3.5 unit=V
